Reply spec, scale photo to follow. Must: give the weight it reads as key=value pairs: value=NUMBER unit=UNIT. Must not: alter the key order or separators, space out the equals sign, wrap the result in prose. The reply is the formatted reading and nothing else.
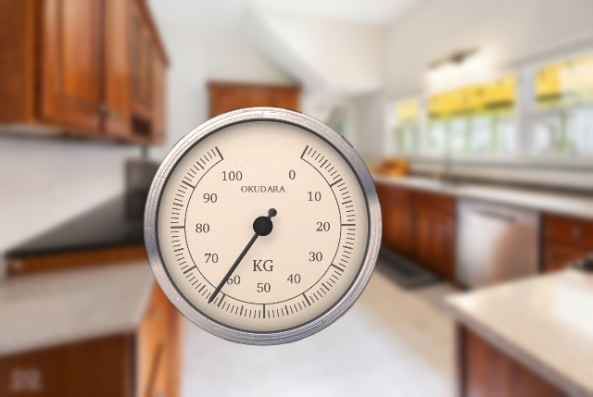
value=62 unit=kg
